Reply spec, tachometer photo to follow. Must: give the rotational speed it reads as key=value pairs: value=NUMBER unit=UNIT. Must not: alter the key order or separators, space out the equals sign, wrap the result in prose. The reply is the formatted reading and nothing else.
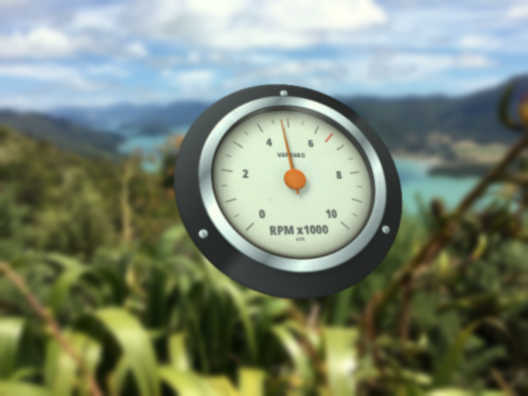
value=4750 unit=rpm
